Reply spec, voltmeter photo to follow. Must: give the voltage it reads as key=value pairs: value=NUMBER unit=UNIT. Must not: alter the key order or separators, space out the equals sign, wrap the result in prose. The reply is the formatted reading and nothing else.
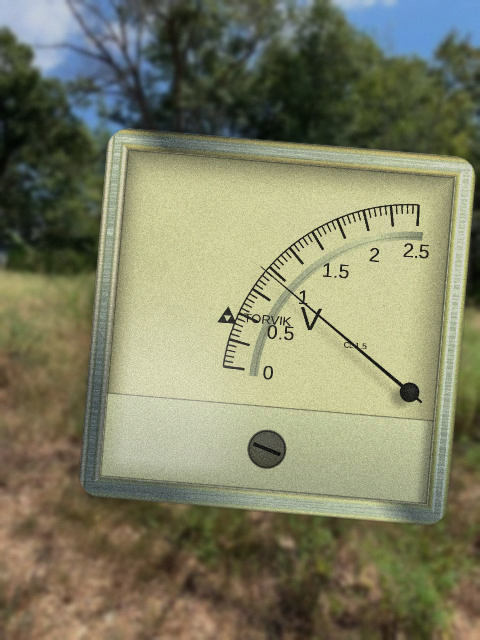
value=0.95 unit=V
